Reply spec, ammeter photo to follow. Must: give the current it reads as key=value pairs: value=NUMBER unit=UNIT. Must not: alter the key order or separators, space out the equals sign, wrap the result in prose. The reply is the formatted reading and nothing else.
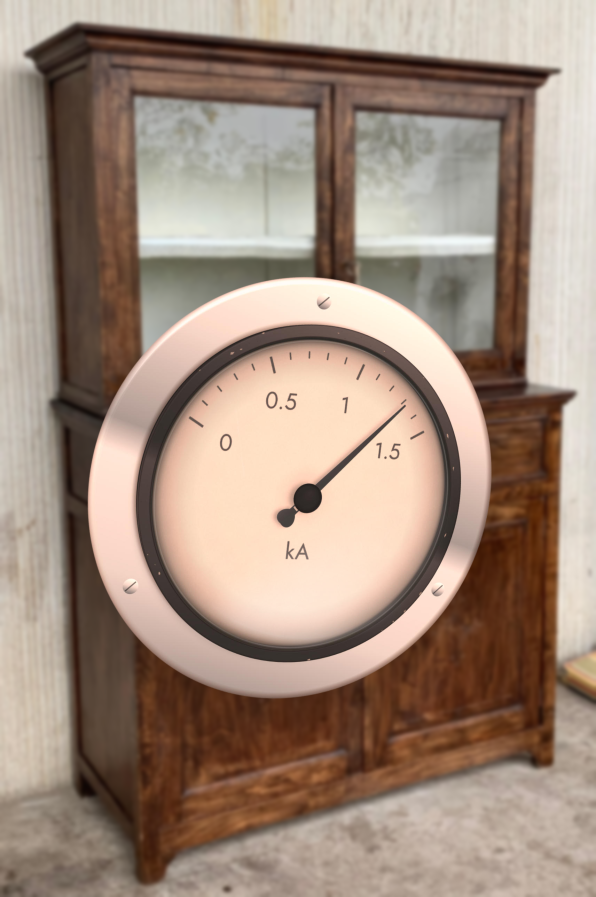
value=1.3 unit=kA
